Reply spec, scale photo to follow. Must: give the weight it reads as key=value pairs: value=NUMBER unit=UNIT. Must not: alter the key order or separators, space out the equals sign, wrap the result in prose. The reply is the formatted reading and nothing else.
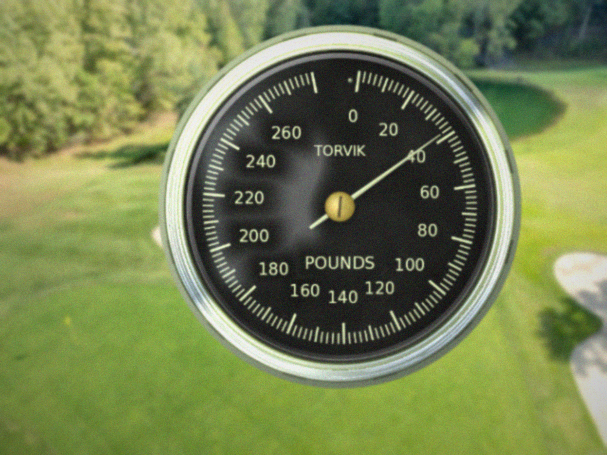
value=38 unit=lb
